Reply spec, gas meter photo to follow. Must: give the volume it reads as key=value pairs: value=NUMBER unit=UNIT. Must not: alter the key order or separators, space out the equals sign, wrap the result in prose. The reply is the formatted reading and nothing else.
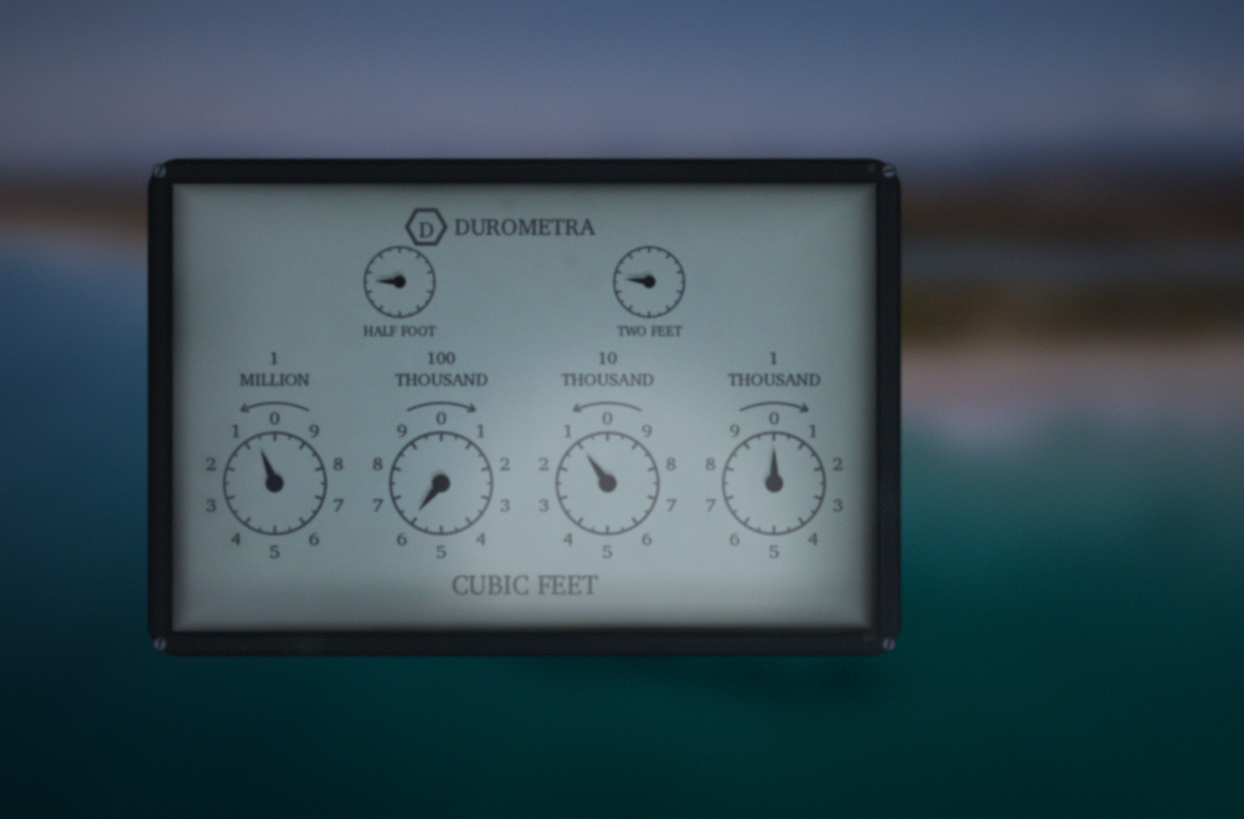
value=61000 unit=ft³
